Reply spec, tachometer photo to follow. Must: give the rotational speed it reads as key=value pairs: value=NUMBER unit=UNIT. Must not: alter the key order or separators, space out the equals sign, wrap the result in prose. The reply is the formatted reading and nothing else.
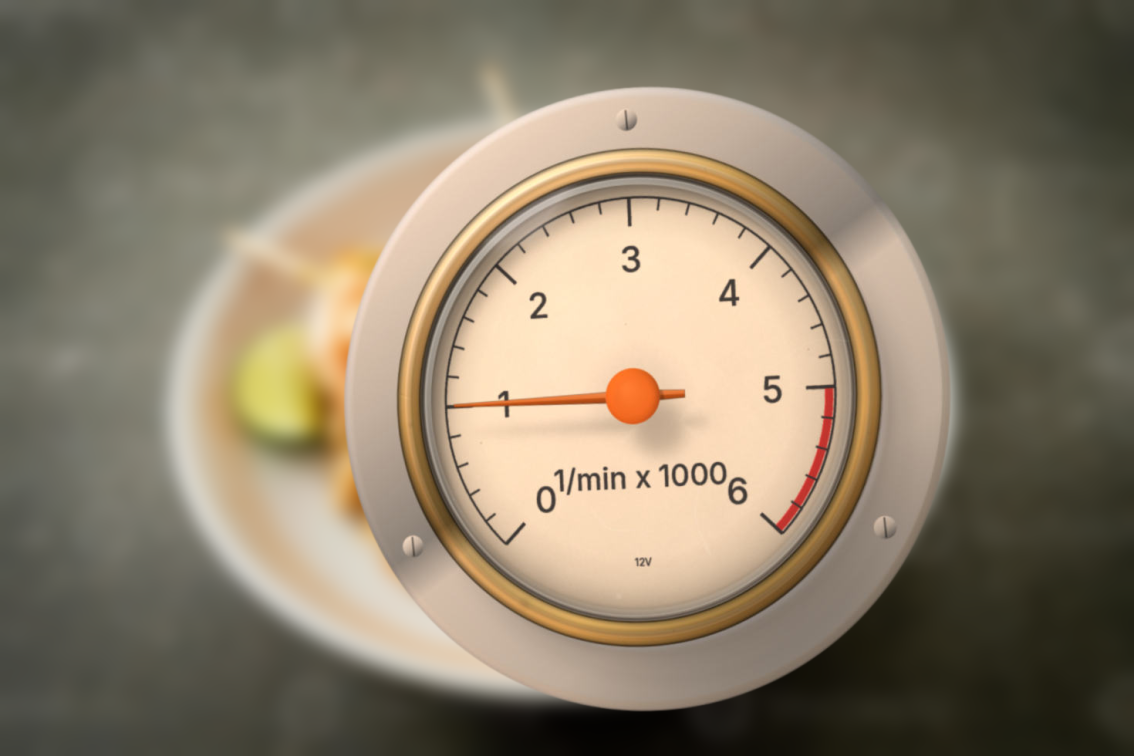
value=1000 unit=rpm
